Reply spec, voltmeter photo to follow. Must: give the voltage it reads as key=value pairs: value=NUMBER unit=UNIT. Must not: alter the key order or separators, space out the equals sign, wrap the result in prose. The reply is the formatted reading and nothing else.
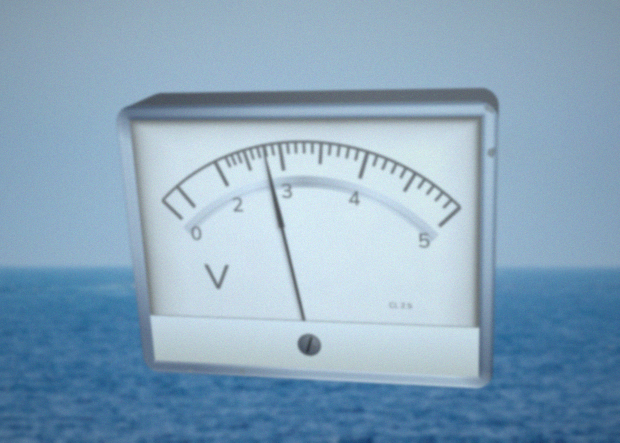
value=2.8 unit=V
